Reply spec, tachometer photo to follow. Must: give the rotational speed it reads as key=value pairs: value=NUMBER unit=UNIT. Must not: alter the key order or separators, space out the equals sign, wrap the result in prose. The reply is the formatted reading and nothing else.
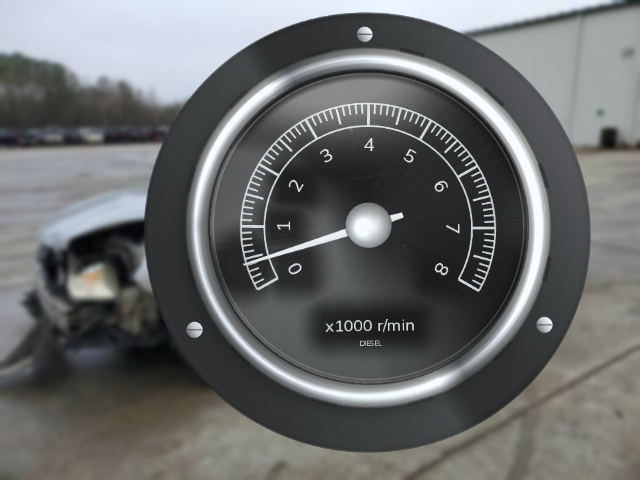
value=400 unit=rpm
